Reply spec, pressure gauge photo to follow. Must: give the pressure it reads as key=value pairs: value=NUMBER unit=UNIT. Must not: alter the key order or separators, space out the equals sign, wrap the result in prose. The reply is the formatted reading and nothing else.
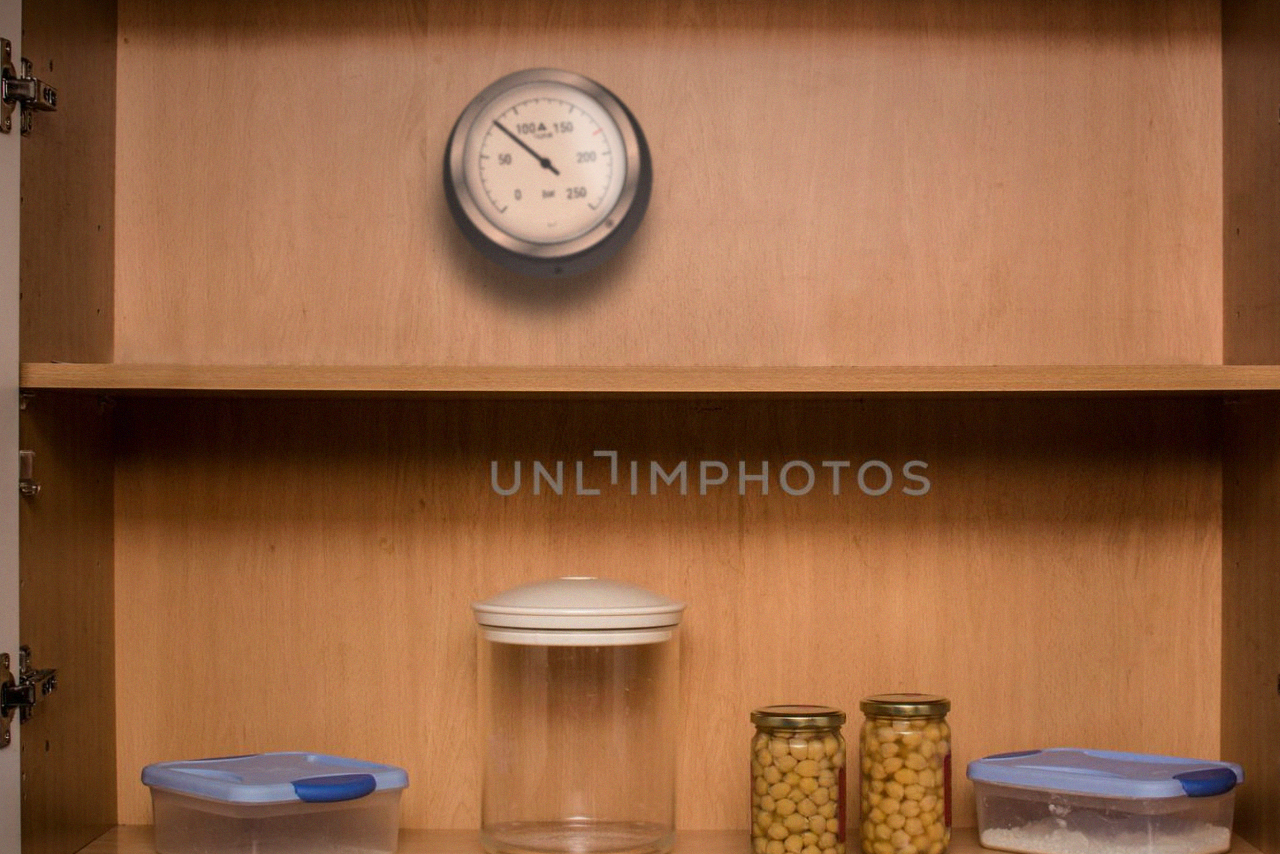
value=80 unit=bar
